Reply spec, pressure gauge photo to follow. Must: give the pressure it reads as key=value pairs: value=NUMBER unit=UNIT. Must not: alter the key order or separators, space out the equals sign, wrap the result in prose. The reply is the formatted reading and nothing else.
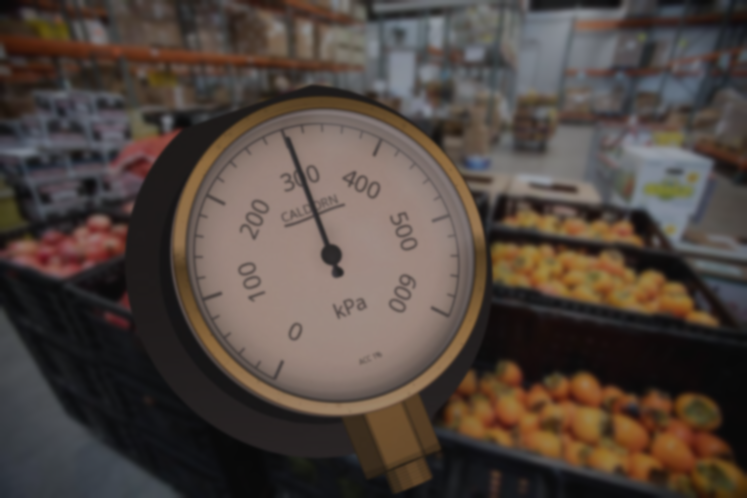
value=300 unit=kPa
